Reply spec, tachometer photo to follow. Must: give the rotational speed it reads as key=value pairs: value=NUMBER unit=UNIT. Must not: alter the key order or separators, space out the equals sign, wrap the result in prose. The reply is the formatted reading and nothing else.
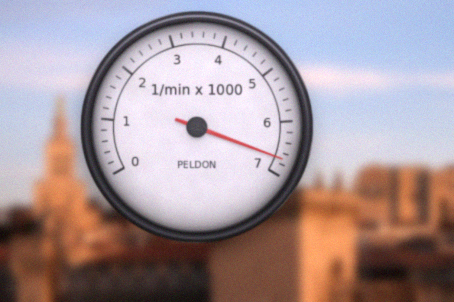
value=6700 unit=rpm
